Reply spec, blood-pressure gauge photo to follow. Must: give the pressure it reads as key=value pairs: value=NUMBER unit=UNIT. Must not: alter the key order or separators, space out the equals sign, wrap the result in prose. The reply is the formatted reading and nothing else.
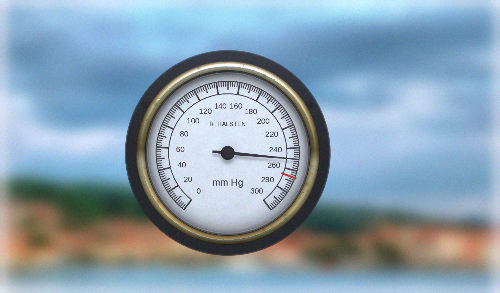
value=250 unit=mmHg
